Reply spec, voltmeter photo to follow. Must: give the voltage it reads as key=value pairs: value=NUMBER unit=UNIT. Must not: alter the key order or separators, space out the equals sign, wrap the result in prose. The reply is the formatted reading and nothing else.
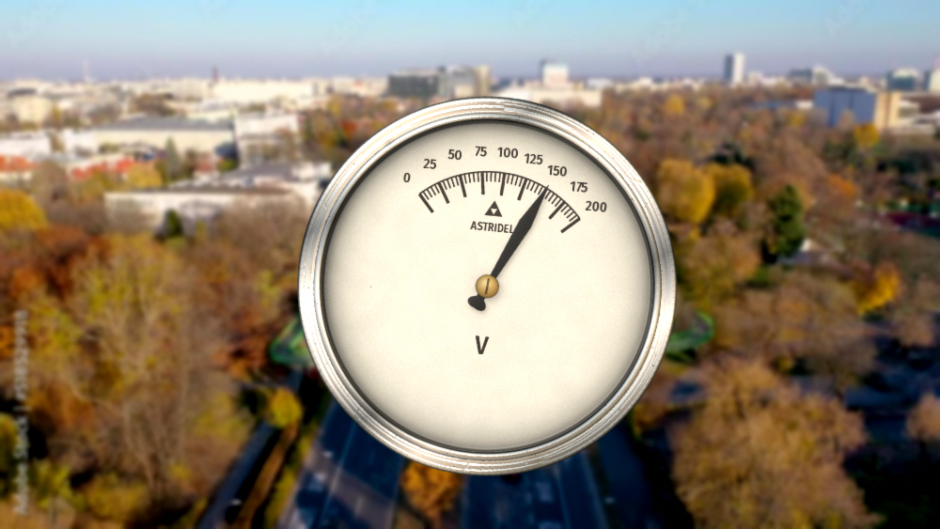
value=150 unit=V
